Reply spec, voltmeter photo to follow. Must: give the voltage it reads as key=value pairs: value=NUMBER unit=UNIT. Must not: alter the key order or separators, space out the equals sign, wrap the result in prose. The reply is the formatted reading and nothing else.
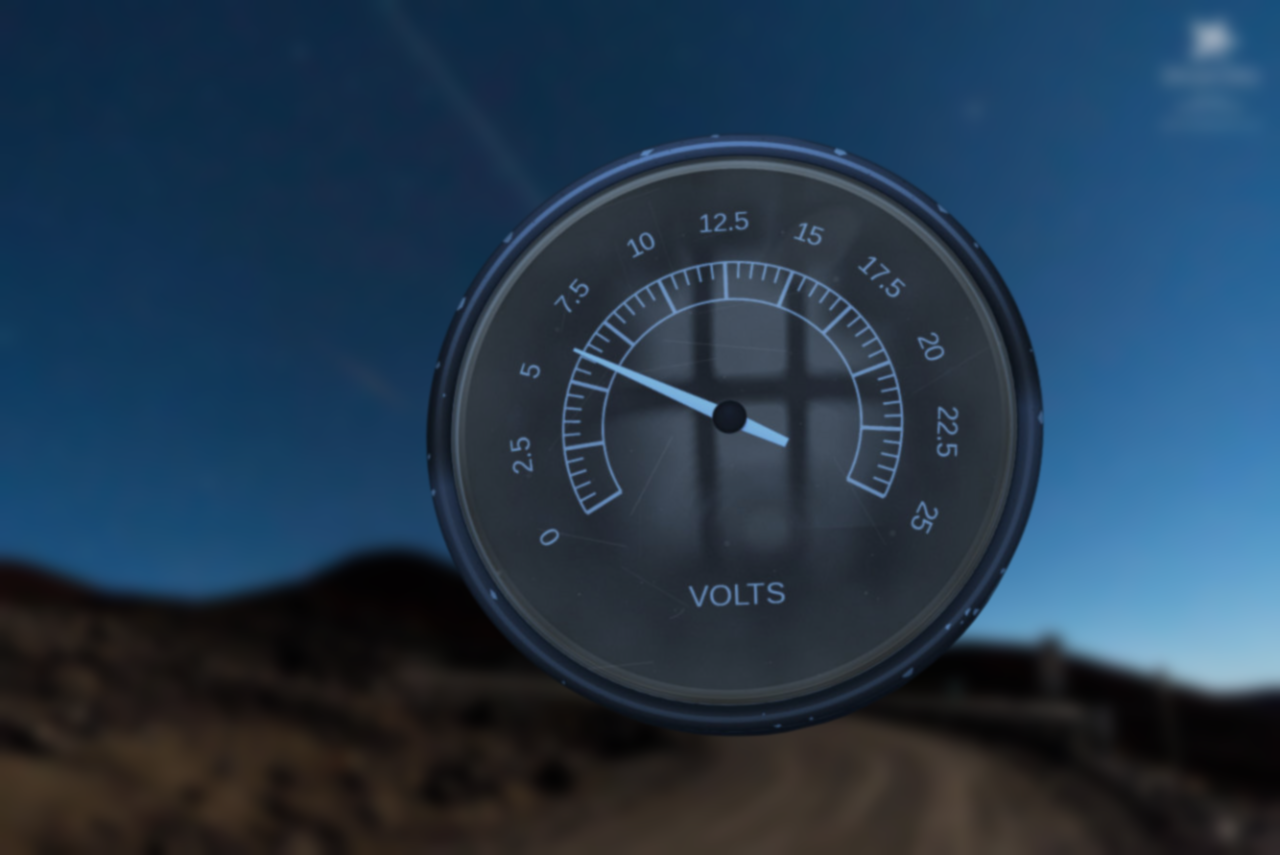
value=6 unit=V
